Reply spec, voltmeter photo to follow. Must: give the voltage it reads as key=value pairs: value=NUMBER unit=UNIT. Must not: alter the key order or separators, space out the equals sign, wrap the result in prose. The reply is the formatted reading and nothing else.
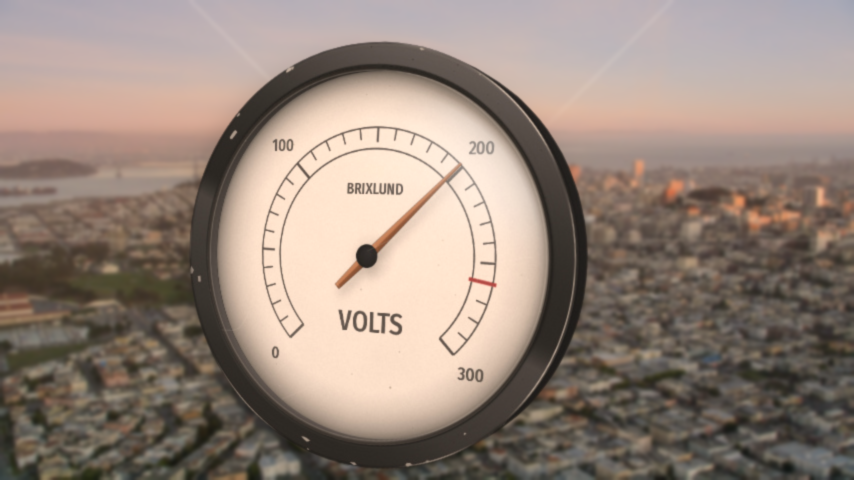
value=200 unit=V
